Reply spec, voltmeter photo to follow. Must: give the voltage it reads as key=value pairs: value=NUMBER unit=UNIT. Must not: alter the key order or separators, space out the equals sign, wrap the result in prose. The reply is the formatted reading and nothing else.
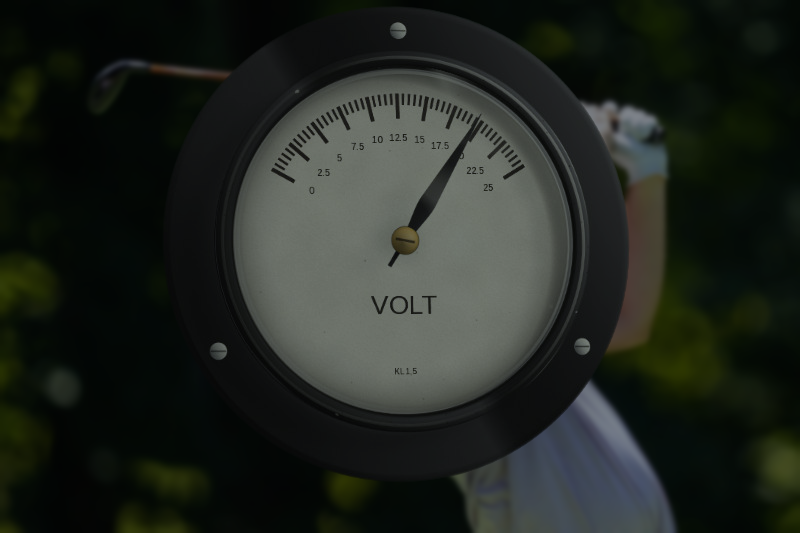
value=19.5 unit=V
